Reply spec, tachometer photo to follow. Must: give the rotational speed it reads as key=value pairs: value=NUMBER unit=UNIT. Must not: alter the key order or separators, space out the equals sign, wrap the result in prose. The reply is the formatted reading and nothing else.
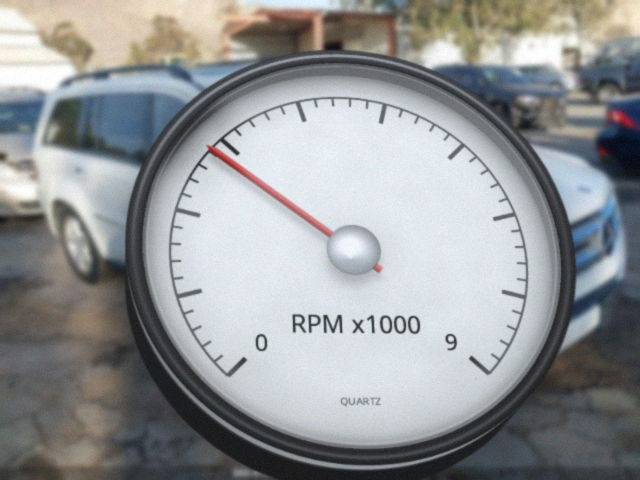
value=2800 unit=rpm
